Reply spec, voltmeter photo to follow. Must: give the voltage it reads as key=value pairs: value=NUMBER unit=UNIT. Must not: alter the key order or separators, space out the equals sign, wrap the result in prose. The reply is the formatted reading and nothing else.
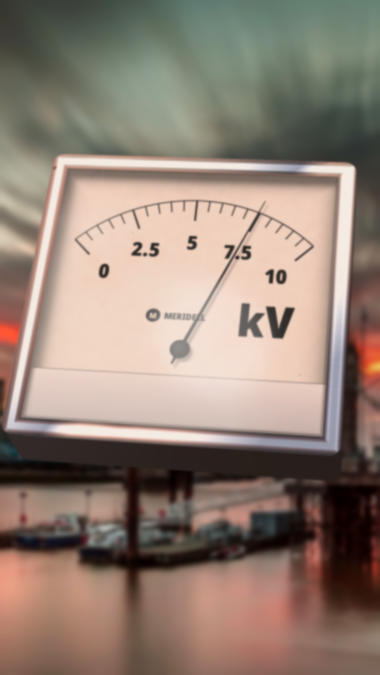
value=7.5 unit=kV
